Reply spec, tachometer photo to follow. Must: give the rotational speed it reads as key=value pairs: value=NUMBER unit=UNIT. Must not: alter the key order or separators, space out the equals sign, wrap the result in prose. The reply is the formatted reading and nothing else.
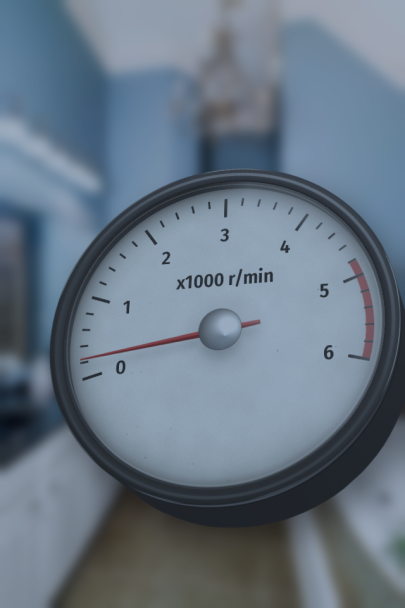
value=200 unit=rpm
